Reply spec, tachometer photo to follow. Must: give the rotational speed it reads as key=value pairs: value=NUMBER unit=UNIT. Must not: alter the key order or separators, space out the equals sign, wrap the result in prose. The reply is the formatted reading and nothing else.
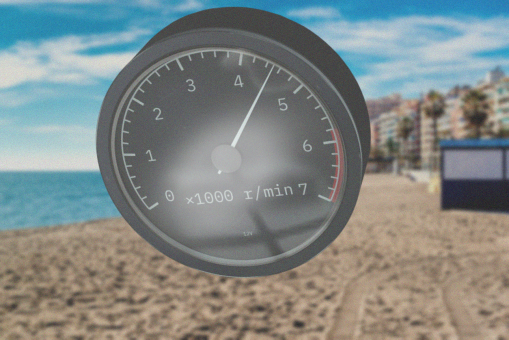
value=4500 unit=rpm
